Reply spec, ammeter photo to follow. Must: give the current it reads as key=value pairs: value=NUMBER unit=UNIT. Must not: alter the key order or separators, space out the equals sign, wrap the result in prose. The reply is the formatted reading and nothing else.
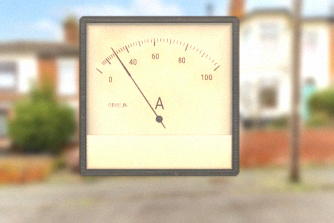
value=30 unit=A
